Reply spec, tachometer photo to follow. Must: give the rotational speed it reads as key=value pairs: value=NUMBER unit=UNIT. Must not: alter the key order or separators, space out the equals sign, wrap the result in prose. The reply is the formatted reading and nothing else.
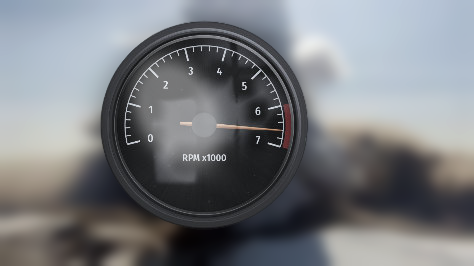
value=6600 unit=rpm
